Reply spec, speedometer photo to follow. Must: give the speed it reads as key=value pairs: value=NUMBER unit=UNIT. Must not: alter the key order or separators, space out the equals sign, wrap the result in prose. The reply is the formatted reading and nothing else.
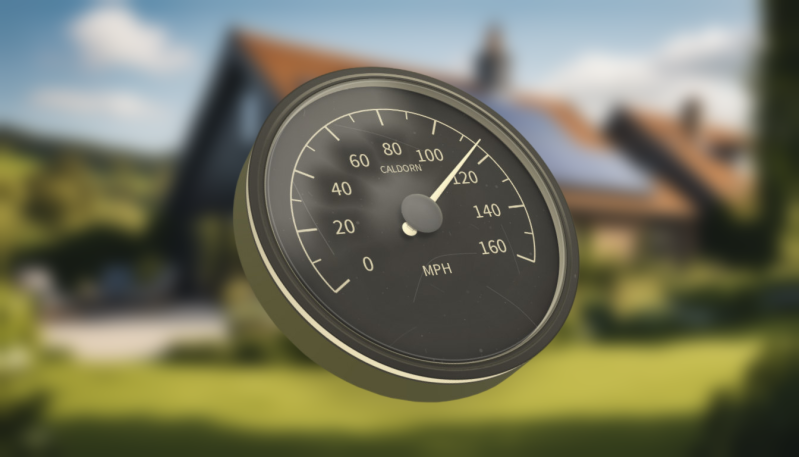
value=115 unit=mph
